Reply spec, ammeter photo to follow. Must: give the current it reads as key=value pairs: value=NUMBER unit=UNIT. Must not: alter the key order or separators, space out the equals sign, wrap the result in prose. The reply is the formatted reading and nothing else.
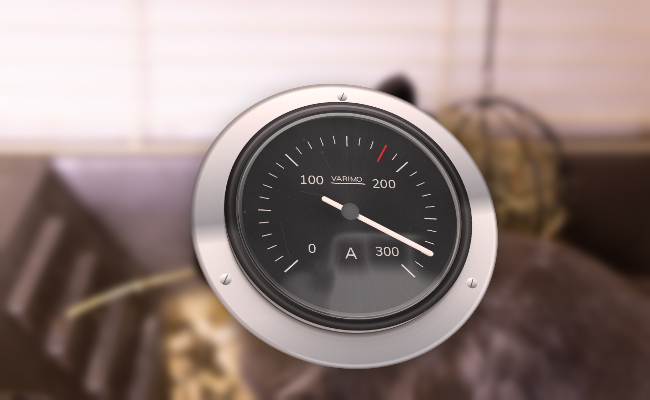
value=280 unit=A
